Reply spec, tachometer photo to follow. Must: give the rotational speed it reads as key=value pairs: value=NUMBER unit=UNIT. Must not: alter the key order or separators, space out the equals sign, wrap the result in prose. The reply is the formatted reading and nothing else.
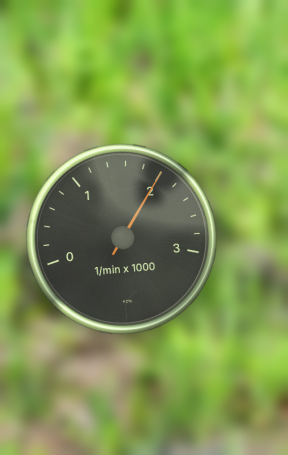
value=2000 unit=rpm
